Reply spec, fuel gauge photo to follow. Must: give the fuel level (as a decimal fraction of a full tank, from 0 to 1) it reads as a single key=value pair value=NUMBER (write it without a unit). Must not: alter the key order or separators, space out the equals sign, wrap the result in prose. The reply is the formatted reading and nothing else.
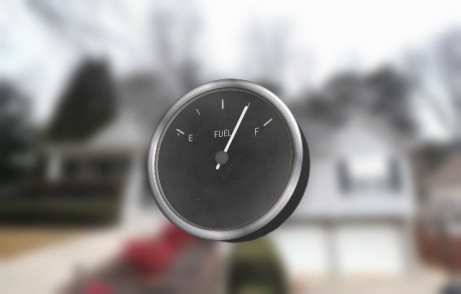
value=0.75
